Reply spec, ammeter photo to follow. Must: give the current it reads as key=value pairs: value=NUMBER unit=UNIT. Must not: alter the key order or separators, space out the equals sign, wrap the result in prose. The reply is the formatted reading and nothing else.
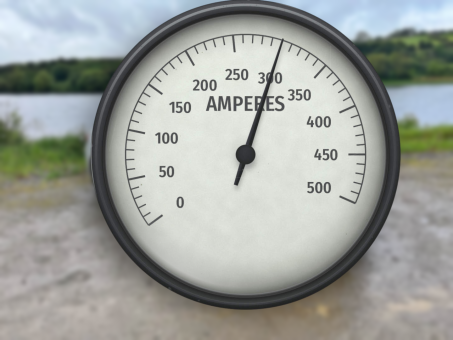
value=300 unit=A
